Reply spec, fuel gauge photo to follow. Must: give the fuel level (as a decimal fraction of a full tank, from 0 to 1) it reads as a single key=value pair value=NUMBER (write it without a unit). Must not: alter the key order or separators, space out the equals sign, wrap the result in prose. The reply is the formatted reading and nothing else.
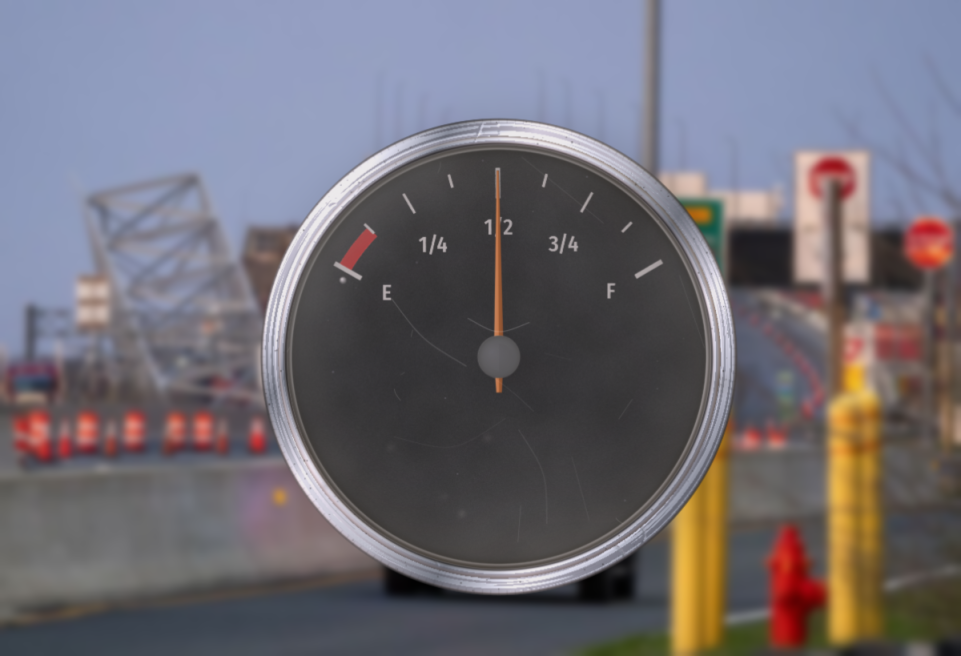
value=0.5
